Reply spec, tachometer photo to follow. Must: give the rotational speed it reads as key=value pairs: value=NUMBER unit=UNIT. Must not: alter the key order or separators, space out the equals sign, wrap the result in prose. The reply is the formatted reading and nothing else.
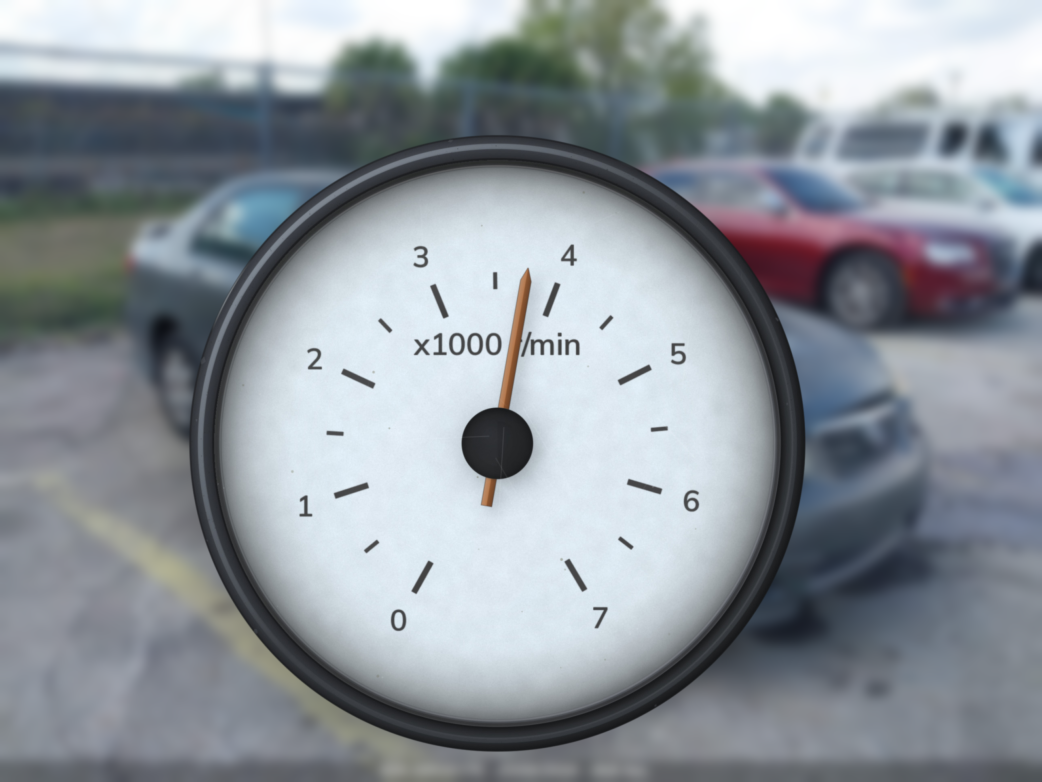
value=3750 unit=rpm
